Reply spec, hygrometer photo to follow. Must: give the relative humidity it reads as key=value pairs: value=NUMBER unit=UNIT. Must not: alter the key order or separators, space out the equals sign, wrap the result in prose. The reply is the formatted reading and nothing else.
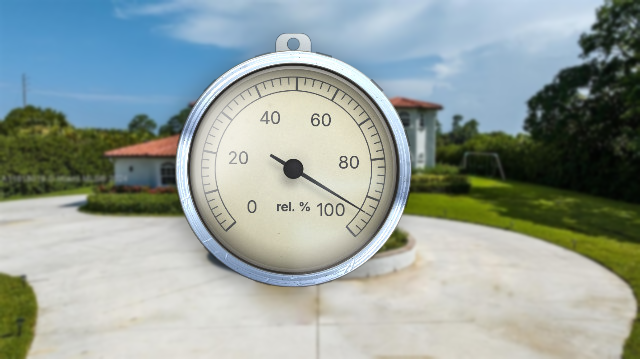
value=94 unit=%
